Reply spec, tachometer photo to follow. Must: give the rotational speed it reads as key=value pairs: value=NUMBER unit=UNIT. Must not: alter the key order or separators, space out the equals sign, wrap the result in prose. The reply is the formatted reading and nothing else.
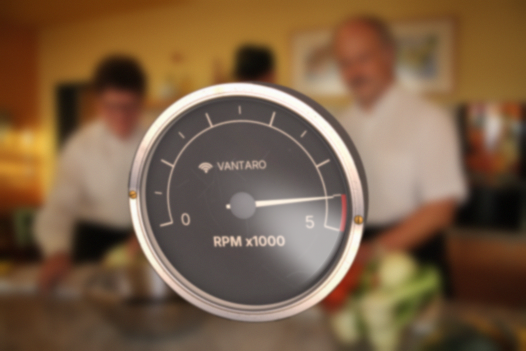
value=4500 unit=rpm
